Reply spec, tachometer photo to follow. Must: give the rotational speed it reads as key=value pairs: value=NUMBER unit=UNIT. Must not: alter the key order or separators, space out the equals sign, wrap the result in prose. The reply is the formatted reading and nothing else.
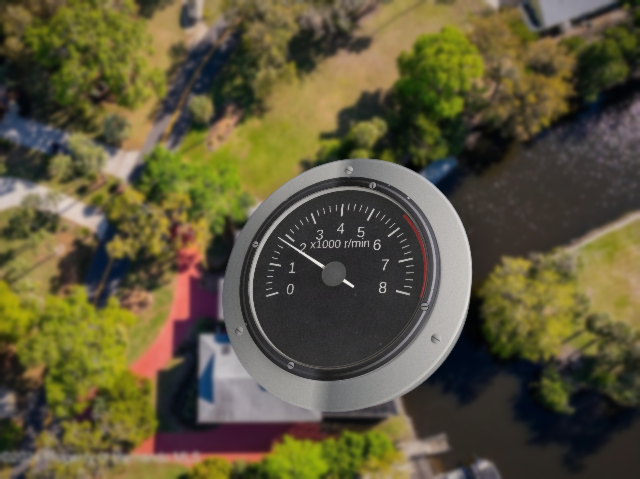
value=1800 unit=rpm
